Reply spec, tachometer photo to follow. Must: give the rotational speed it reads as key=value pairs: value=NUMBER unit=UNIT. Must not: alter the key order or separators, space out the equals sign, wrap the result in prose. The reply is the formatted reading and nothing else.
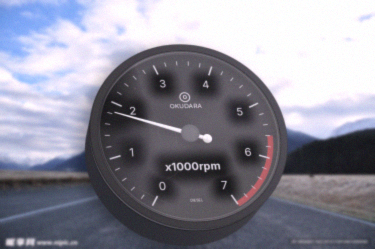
value=1800 unit=rpm
